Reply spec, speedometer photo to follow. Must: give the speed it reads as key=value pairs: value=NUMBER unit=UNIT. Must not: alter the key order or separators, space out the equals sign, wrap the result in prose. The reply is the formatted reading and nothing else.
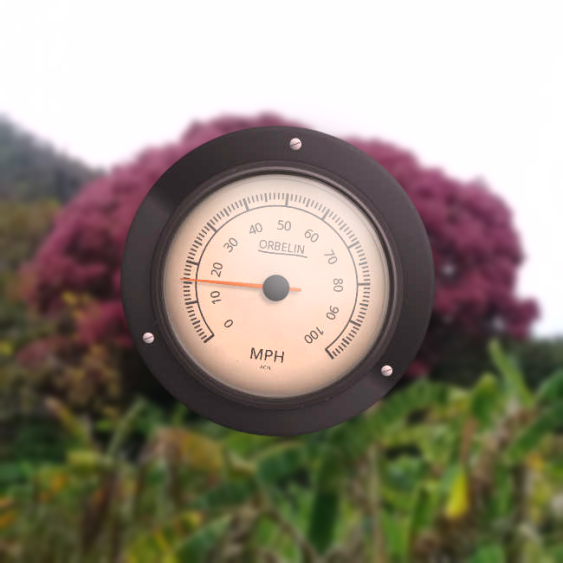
value=16 unit=mph
